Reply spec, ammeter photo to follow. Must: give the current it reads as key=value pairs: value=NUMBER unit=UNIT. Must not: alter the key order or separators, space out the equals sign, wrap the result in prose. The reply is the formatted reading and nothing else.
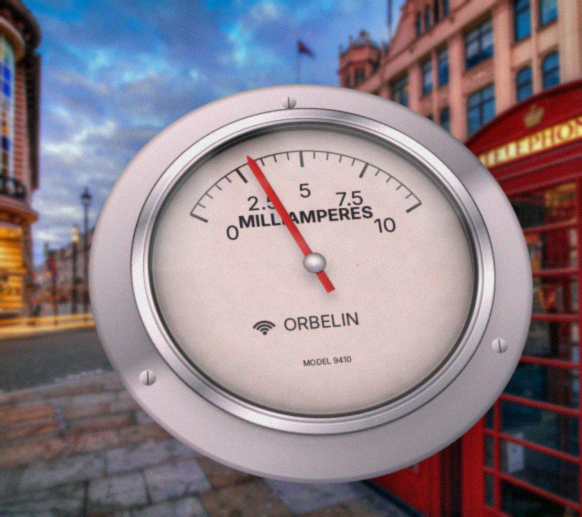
value=3 unit=mA
